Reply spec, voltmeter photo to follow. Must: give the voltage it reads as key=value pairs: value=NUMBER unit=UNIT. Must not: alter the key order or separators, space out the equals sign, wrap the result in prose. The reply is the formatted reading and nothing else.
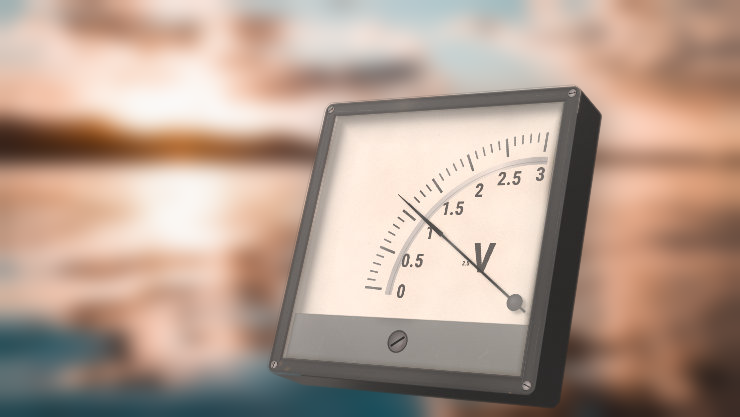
value=1.1 unit=V
